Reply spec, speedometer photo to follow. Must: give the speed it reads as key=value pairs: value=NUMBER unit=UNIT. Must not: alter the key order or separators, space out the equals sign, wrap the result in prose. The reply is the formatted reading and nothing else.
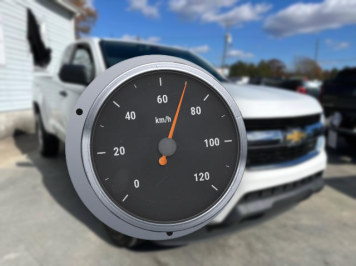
value=70 unit=km/h
